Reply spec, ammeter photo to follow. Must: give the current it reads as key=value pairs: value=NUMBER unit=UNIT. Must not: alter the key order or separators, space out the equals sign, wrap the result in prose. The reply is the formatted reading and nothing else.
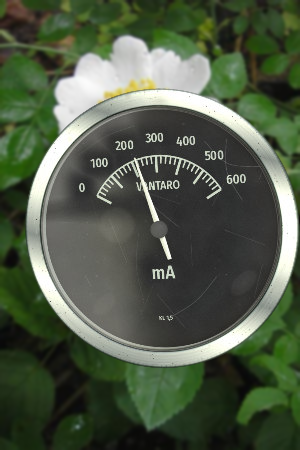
value=220 unit=mA
